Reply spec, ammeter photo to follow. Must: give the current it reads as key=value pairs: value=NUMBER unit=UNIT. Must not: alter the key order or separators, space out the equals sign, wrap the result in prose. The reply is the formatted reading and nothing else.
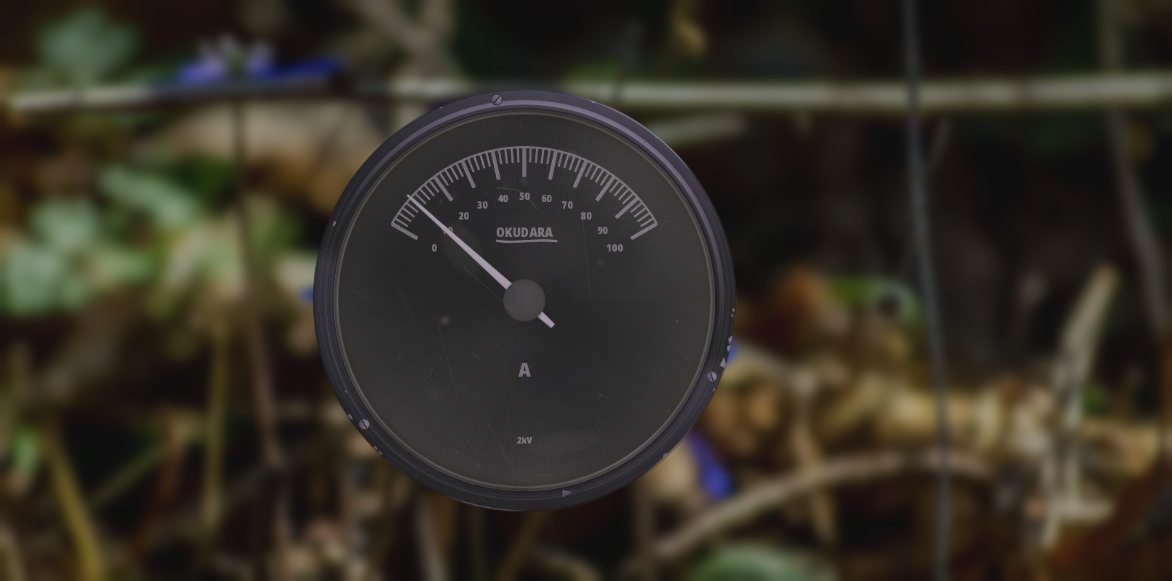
value=10 unit=A
